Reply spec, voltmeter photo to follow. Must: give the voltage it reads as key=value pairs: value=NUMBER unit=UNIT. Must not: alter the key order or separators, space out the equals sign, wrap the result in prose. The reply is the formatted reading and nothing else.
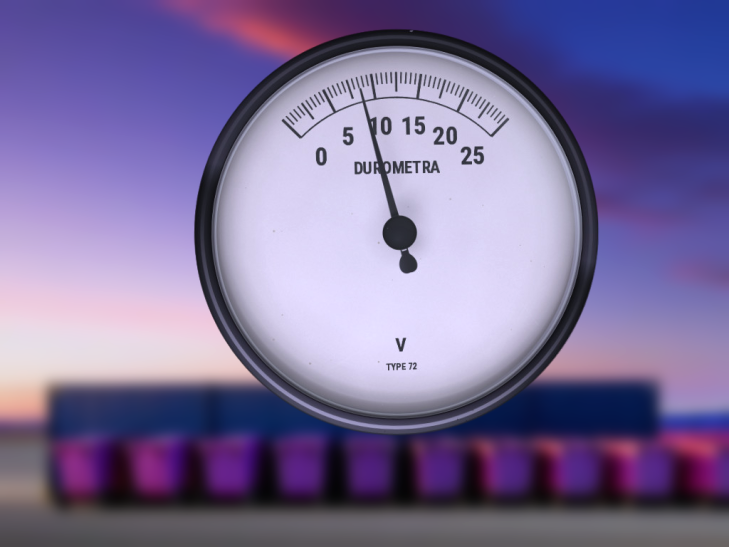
value=8.5 unit=V
